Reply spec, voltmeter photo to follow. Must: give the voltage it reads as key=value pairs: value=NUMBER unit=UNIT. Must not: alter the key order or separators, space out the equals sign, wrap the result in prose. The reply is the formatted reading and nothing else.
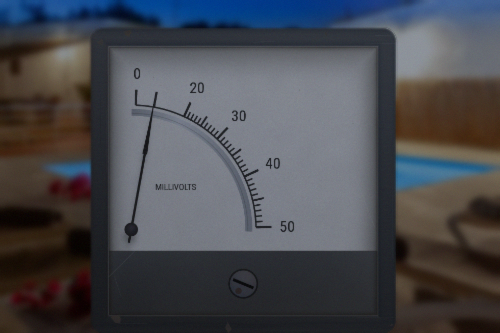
value=10 unit=mV
